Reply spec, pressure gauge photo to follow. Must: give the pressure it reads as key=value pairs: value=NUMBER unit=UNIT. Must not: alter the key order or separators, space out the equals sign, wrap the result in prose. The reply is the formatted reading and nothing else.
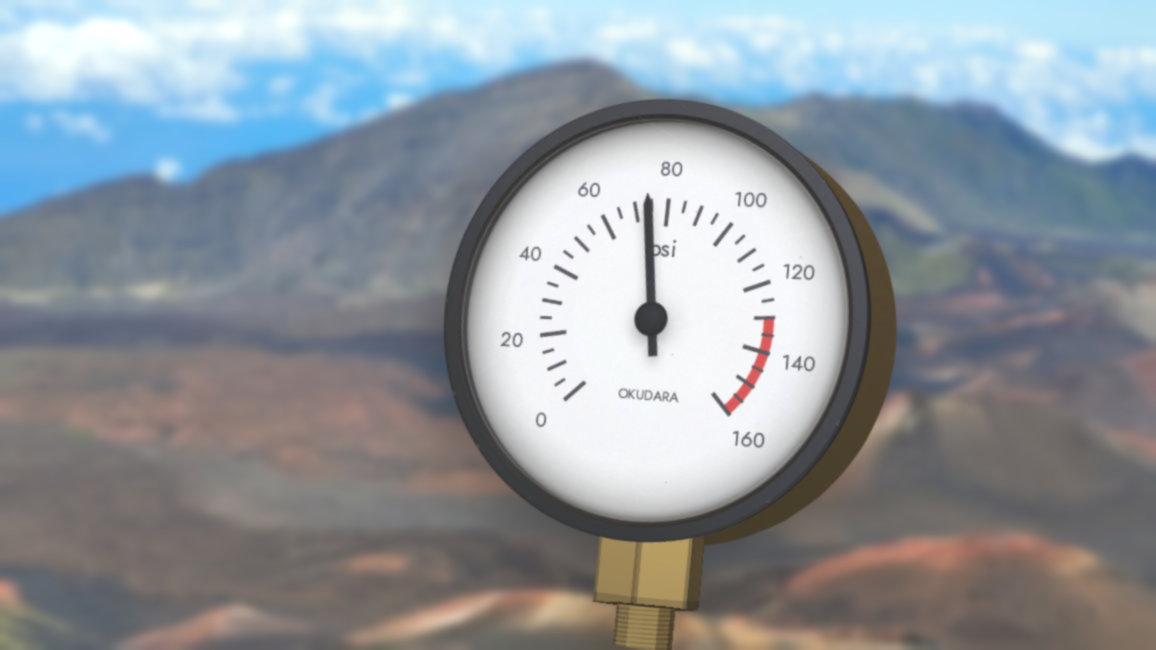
value=75 unit=psi
